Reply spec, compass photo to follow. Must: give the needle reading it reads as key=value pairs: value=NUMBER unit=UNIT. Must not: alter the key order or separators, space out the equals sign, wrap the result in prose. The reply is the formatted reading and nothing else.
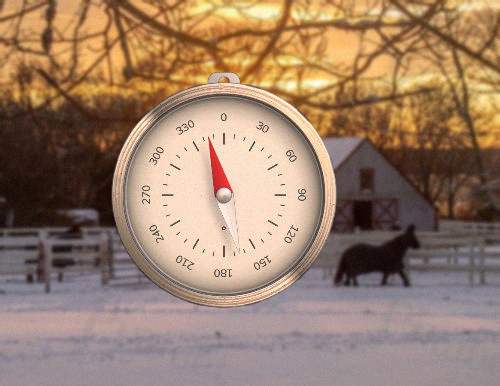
value=345 unit=°
